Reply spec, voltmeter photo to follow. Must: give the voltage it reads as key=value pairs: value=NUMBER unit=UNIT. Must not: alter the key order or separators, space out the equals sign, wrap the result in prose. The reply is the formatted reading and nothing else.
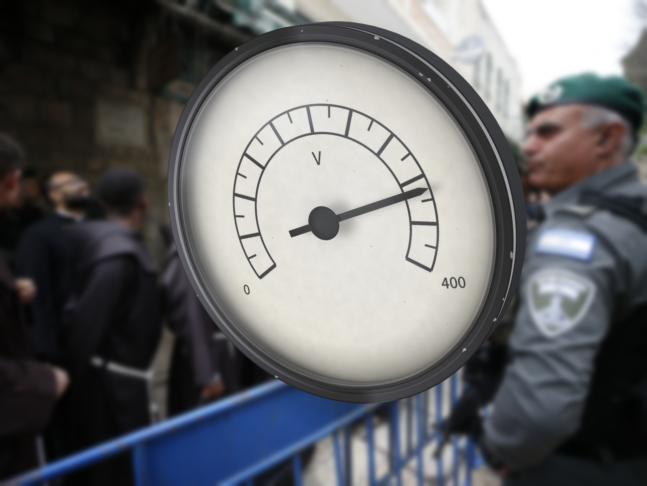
value=330 unit=V
